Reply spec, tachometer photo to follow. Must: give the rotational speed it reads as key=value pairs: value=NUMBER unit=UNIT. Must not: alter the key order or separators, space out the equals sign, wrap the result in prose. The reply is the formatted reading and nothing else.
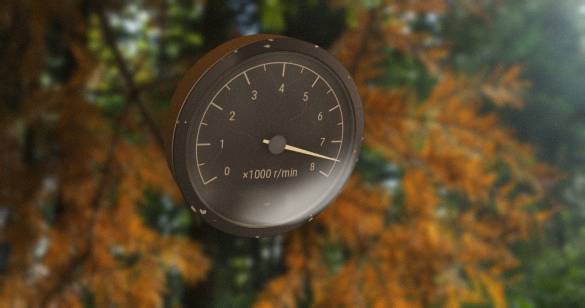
value=7500 unit=rpm
